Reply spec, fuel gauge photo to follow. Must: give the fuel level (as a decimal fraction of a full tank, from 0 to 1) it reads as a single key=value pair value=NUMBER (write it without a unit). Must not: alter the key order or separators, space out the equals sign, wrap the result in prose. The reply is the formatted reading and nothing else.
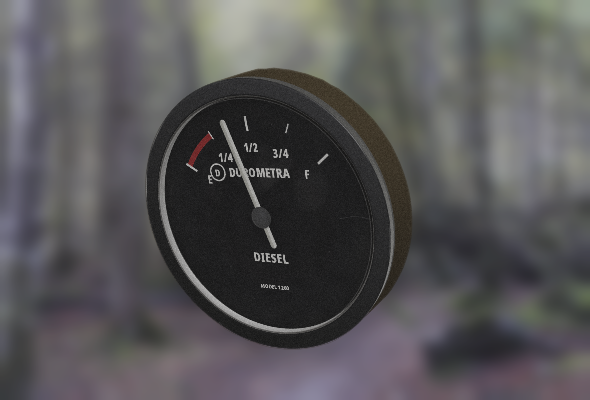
value=0.375
